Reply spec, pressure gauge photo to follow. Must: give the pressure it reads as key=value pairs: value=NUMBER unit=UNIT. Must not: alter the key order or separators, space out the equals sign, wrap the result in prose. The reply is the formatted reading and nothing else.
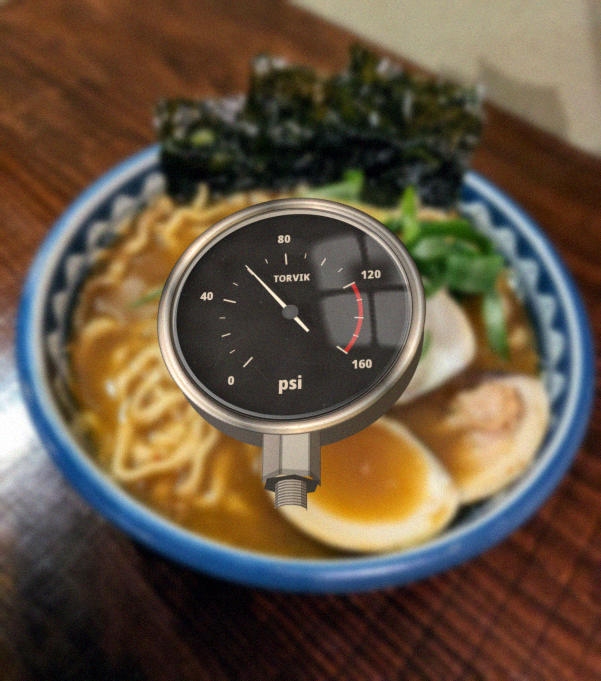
value=60 unit=psi
